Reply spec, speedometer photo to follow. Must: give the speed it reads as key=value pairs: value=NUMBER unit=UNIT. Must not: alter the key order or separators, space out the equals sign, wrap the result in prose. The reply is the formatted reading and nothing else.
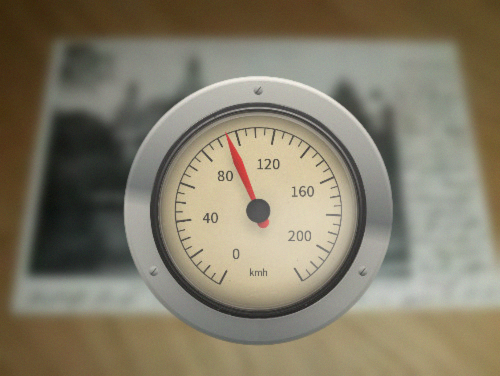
value=95 unit=km/h
